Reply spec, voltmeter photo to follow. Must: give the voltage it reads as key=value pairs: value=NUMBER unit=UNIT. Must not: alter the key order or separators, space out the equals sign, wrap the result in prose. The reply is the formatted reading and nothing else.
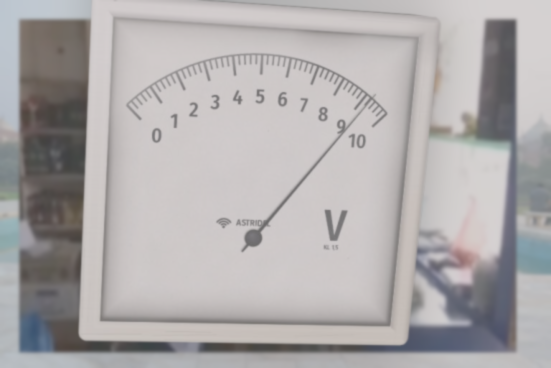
value=9.2 unit=V
